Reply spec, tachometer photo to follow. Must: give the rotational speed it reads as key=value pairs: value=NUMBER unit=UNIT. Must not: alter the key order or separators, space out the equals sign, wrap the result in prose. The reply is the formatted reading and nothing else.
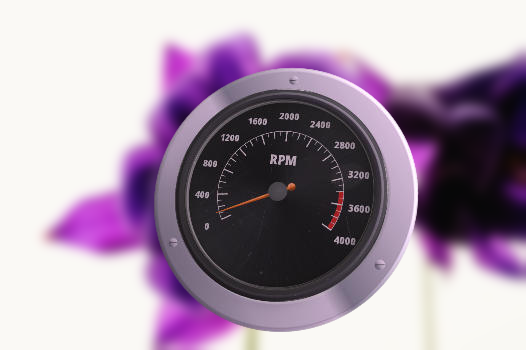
value=100 unit=rpm
